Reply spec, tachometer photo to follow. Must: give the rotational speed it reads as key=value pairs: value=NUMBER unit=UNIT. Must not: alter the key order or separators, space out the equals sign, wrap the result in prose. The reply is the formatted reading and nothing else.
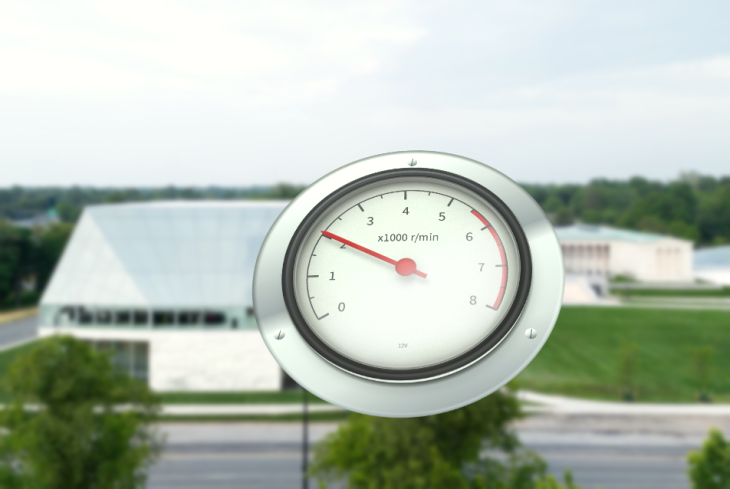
value=2000 unit=rpm
